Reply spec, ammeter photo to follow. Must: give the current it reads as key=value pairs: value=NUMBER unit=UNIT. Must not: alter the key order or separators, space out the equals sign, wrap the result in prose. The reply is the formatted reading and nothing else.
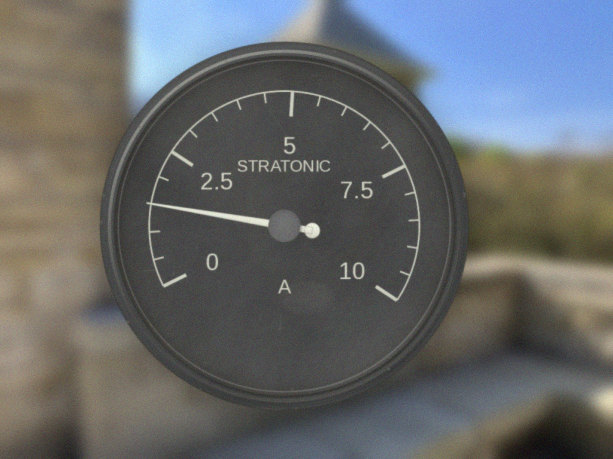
value=1.5 unit=A
